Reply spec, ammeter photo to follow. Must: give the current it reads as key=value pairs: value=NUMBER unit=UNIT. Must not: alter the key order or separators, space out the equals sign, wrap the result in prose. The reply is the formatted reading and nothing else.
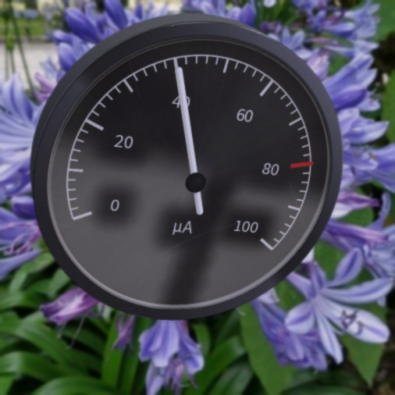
value=40 unit=µA
